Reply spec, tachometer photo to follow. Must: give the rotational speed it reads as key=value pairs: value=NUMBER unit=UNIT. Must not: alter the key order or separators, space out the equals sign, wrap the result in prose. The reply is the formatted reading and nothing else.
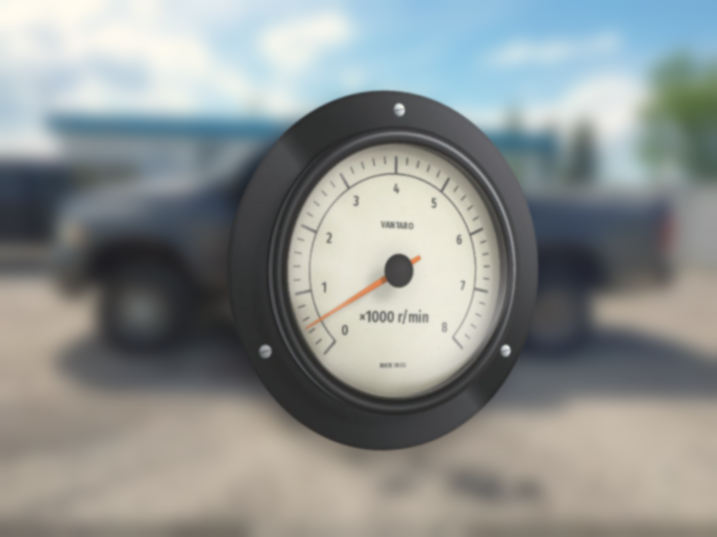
value=500 unit=rpm
